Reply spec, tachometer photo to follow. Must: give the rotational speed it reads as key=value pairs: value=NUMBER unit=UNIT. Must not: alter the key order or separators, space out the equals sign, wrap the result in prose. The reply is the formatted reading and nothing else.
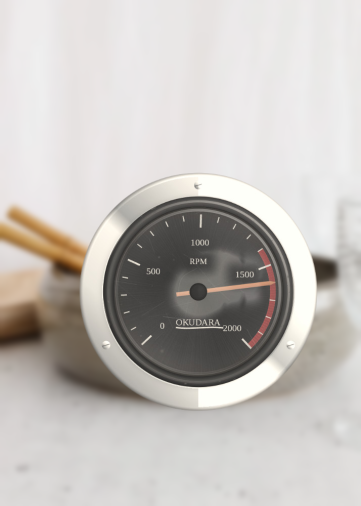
value=1600 unit=rpm
